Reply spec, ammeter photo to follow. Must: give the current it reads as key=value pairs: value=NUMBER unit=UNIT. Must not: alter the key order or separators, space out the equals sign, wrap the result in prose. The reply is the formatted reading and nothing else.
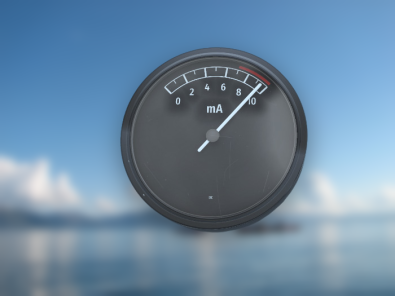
value=9.5 unit=mA
